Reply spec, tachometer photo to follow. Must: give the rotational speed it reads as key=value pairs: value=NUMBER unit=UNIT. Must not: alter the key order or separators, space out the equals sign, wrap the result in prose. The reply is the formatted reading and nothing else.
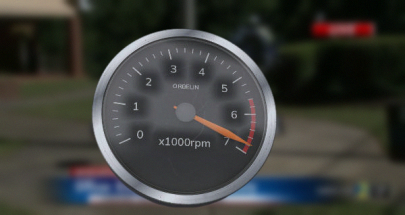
value=6800 unit=rpm
